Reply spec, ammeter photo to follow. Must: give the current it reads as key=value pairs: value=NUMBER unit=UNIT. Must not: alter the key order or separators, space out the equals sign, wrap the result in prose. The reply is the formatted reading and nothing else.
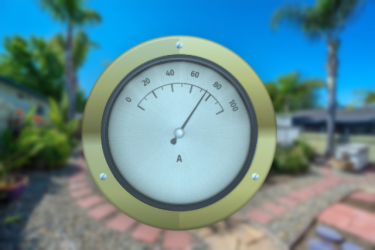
value=75 unit=A
